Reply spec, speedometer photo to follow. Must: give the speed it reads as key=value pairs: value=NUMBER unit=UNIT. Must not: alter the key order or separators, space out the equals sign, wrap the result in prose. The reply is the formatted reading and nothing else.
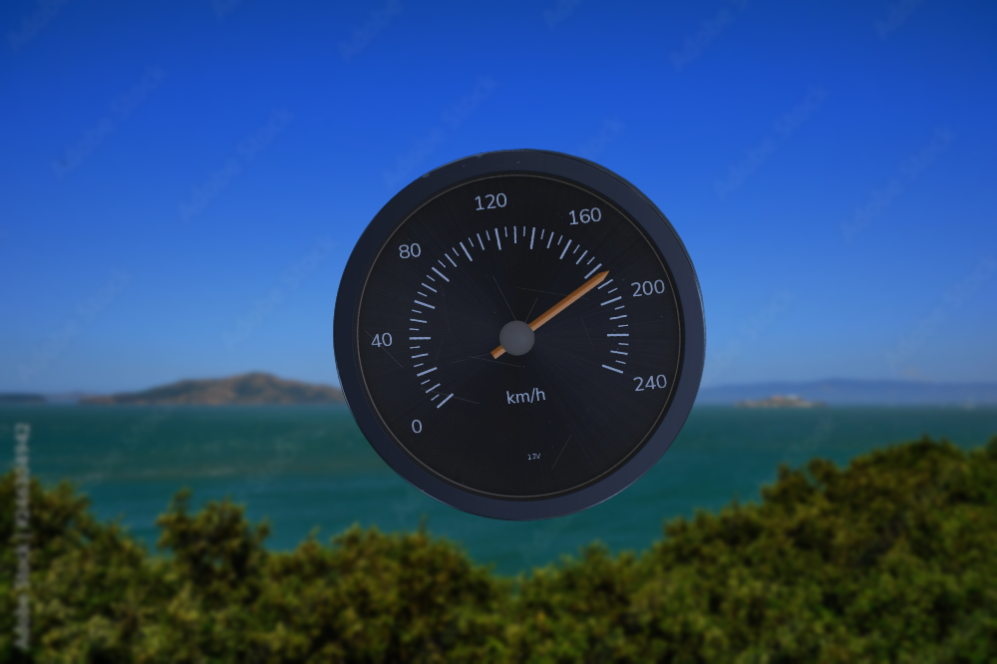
value=185 unit=km/h
